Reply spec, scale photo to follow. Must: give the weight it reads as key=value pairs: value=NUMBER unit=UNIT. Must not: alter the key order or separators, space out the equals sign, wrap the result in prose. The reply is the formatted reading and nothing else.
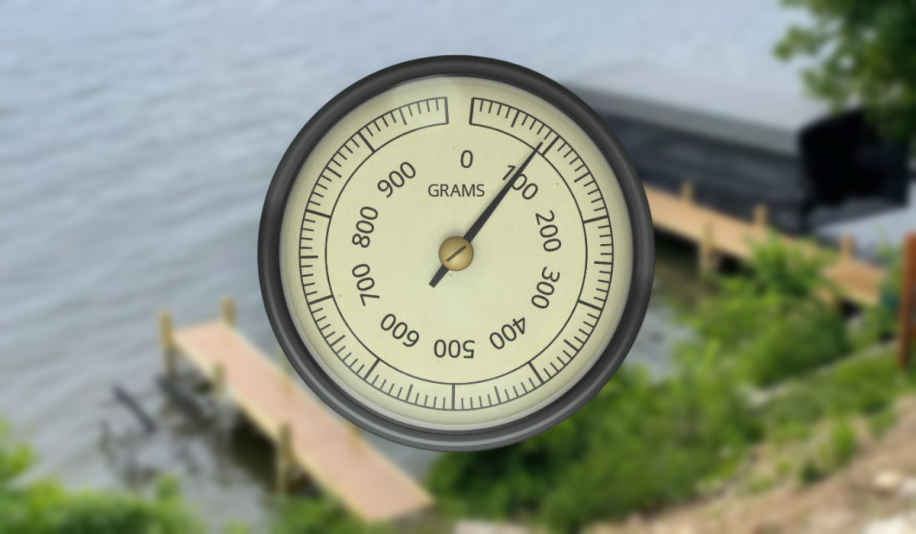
value=90 unit=g
